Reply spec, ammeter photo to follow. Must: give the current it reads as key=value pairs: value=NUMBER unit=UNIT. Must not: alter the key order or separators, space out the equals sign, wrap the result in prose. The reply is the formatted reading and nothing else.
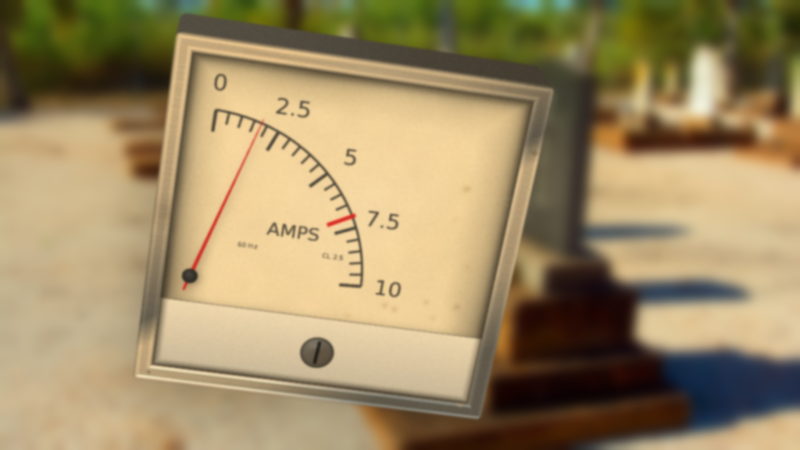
value=1.75 unit=A
